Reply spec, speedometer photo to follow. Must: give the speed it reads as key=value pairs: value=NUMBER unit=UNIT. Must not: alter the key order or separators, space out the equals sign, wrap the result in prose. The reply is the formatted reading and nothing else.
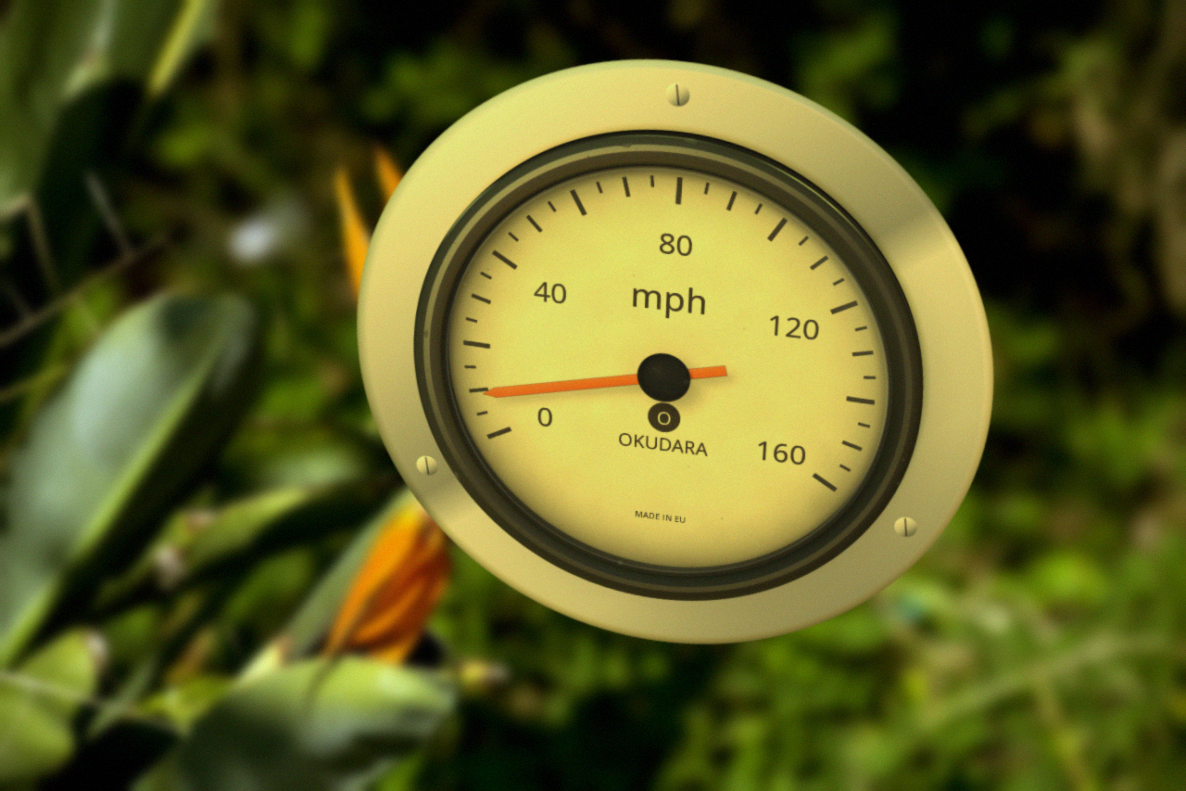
value=10 unit=mph
